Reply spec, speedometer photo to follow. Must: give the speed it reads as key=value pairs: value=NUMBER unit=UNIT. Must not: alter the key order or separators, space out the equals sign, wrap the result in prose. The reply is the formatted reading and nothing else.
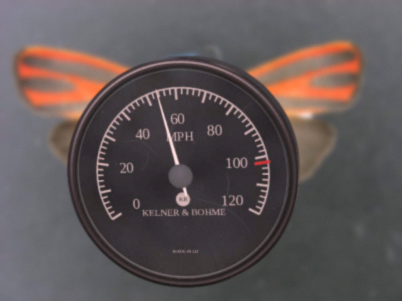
value=54 unit=mph
